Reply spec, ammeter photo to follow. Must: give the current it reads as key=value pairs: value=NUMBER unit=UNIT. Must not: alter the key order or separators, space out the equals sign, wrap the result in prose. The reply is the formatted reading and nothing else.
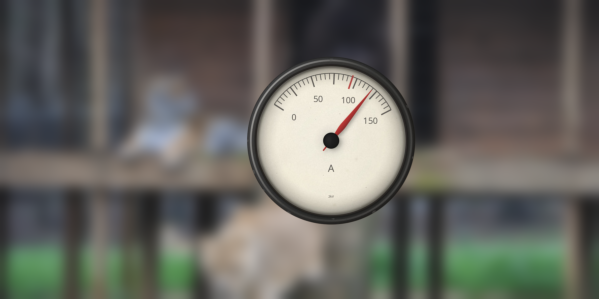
value=120 unit=A
